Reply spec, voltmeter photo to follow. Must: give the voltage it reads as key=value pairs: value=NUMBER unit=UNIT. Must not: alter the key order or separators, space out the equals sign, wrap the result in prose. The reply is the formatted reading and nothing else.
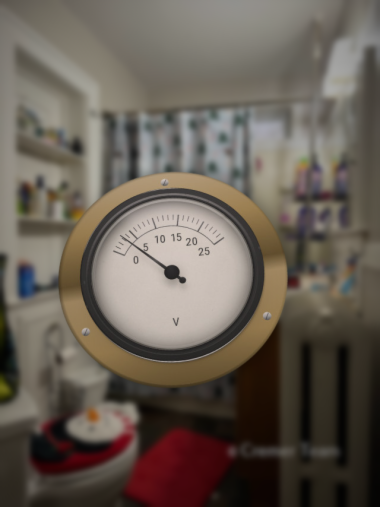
value=3 unit=V
